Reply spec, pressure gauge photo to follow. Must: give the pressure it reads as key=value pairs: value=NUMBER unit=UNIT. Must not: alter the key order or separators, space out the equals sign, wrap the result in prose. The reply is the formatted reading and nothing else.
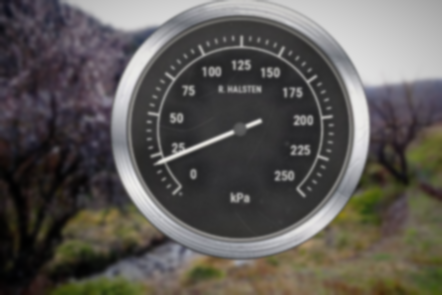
value=20 unit=kPa
